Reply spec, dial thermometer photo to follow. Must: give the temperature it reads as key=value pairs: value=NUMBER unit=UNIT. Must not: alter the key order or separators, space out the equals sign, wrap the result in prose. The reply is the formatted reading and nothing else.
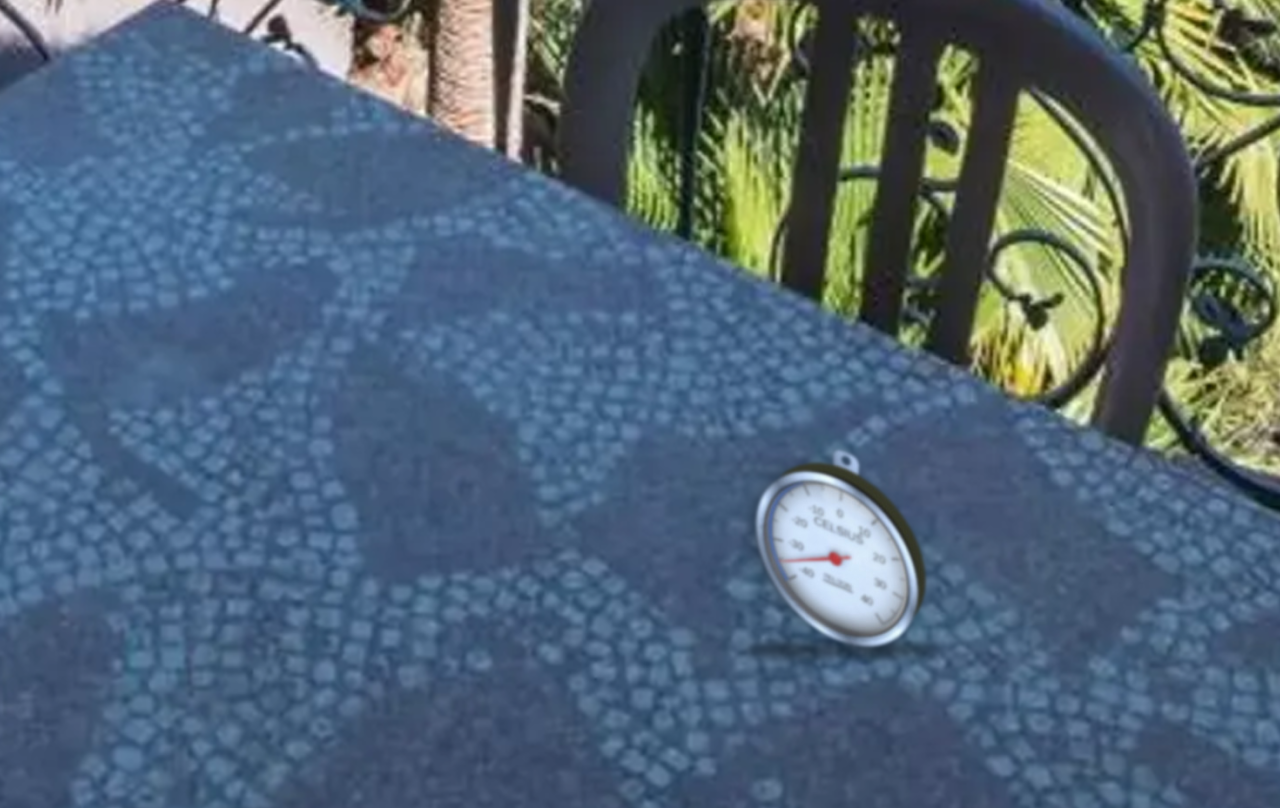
value=-35 unit=°C
